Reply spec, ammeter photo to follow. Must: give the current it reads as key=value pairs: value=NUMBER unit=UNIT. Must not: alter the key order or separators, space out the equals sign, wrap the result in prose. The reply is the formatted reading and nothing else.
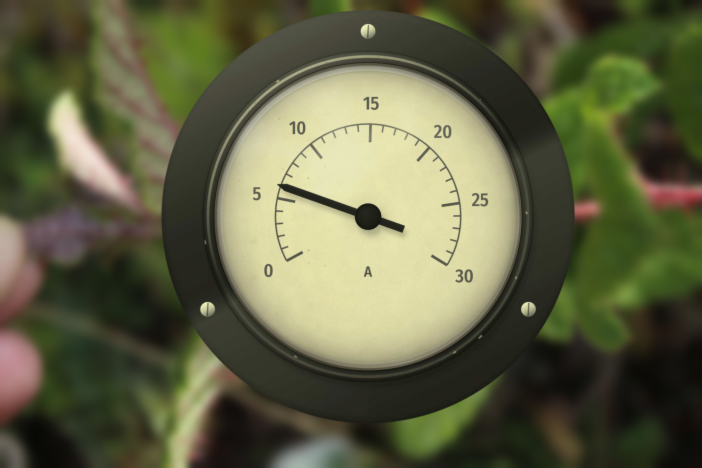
value=6 unit=A
